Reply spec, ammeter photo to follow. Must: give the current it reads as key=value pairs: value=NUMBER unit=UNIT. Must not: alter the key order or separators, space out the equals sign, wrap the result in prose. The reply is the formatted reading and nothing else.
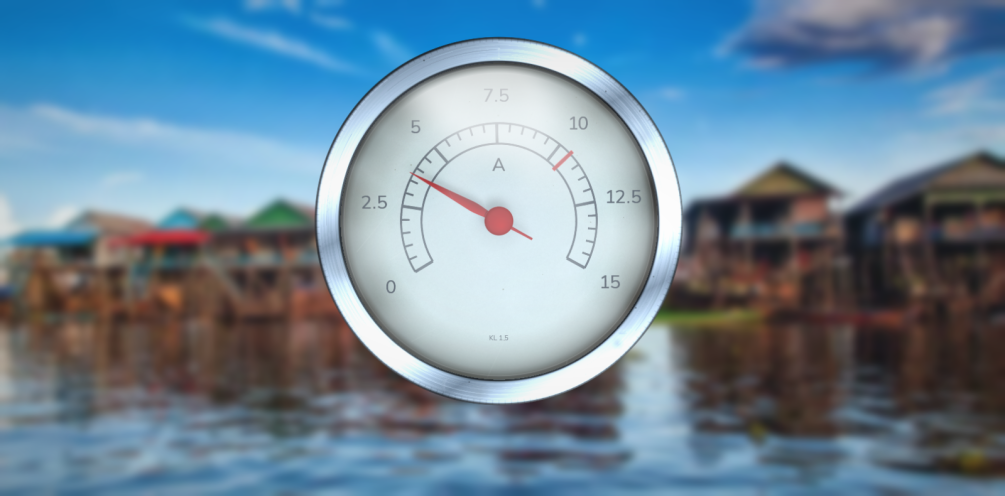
value=3.75 unit=A
